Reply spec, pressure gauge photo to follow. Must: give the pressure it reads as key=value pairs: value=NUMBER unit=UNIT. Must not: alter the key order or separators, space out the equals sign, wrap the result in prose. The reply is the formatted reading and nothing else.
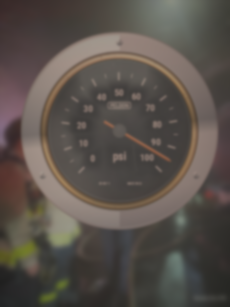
value=95 unit=psi
